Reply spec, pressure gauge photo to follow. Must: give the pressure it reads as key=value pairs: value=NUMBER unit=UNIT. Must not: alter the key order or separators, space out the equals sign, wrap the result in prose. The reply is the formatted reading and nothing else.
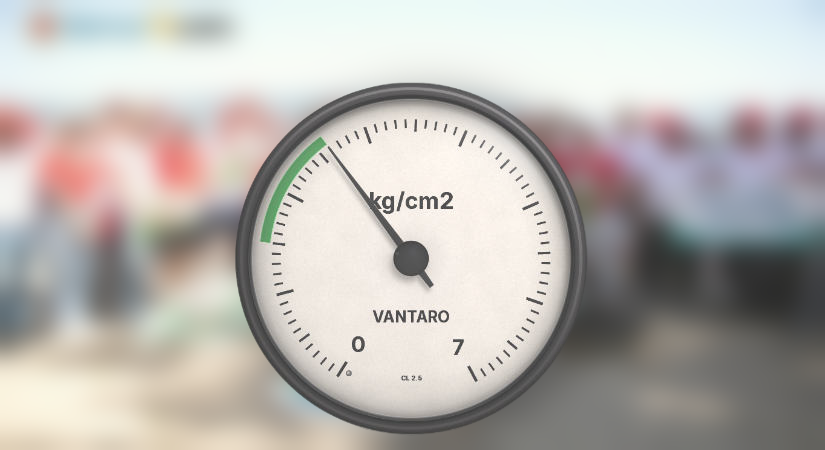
value=2.6 unit=kg/cm²
